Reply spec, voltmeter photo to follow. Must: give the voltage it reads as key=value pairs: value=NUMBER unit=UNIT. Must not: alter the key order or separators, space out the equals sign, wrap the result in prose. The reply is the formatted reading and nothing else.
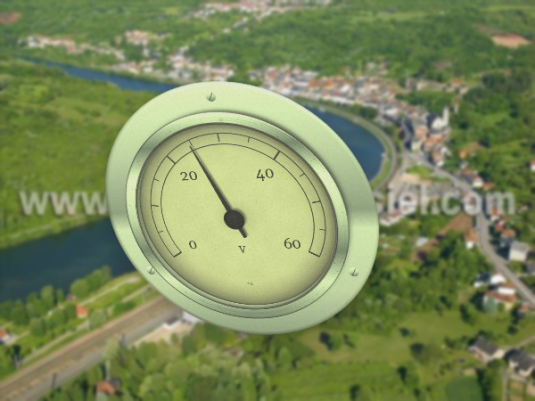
value=25 unit=V
